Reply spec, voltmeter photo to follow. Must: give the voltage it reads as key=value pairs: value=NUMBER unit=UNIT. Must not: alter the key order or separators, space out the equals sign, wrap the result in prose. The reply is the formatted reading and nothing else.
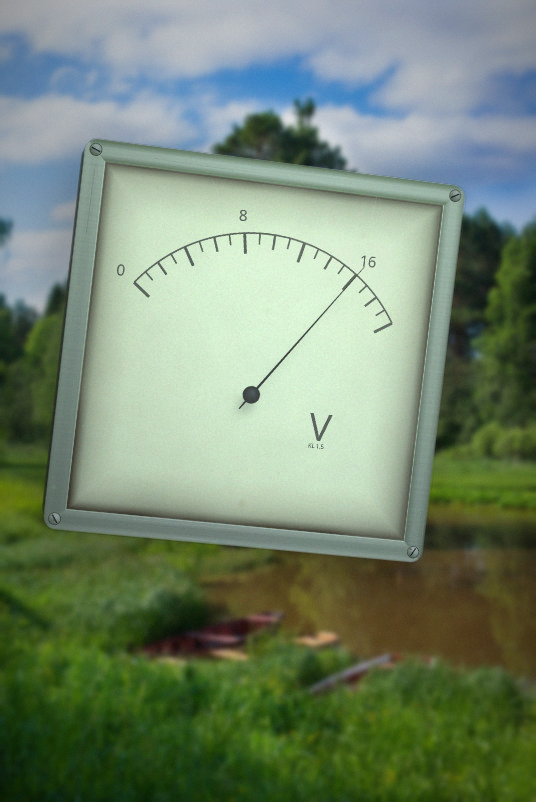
value=16 unit=V
